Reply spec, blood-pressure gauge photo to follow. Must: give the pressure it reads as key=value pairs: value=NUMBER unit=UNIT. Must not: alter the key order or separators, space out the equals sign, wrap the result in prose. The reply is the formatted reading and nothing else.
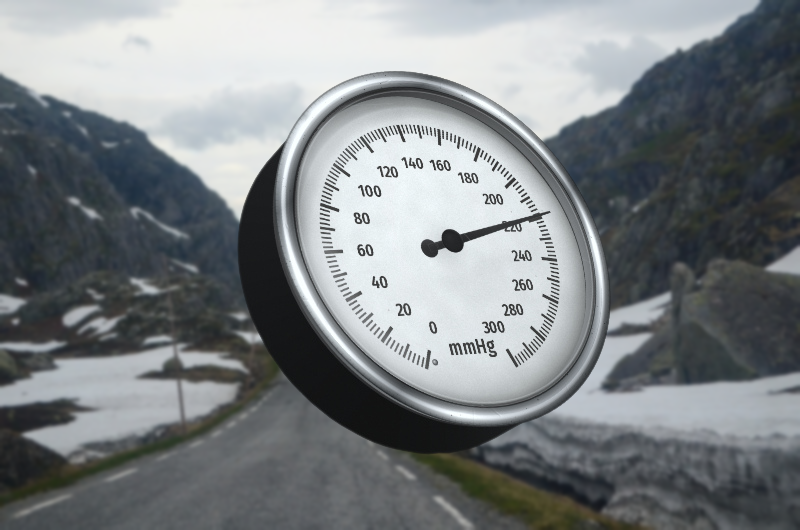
value=220 unit=mmHg
